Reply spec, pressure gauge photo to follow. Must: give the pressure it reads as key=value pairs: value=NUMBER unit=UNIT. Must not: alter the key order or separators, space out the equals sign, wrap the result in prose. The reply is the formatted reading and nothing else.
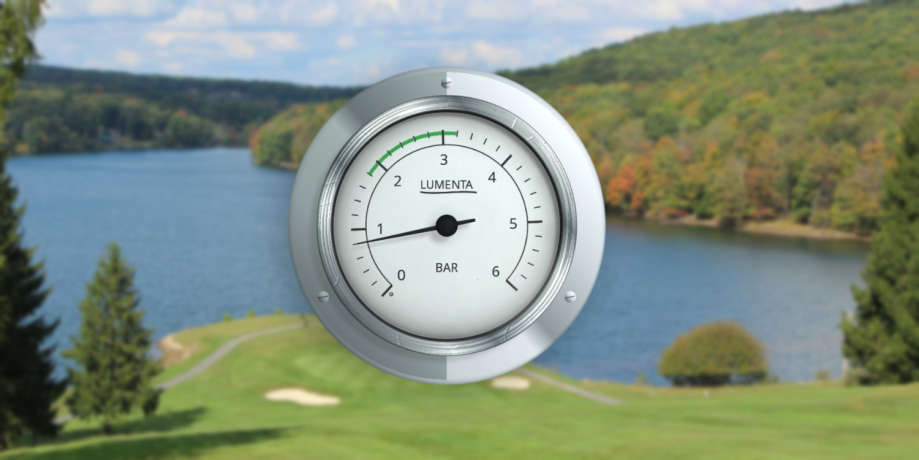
value=0.8 unit=bar
